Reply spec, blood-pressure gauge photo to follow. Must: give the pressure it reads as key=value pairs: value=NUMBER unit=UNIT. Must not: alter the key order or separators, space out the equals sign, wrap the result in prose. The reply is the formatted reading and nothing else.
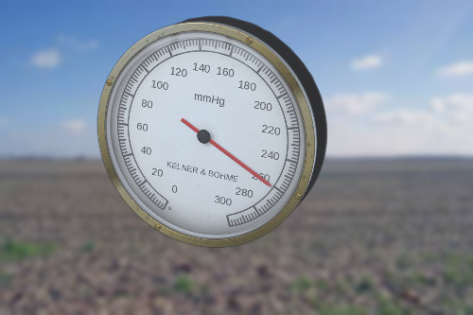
value=260 unit=mmHg
